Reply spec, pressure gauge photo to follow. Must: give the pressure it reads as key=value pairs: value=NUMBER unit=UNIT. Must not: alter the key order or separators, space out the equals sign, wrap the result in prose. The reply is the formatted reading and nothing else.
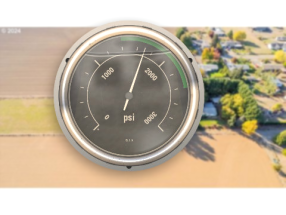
value=1700 unit=psi
